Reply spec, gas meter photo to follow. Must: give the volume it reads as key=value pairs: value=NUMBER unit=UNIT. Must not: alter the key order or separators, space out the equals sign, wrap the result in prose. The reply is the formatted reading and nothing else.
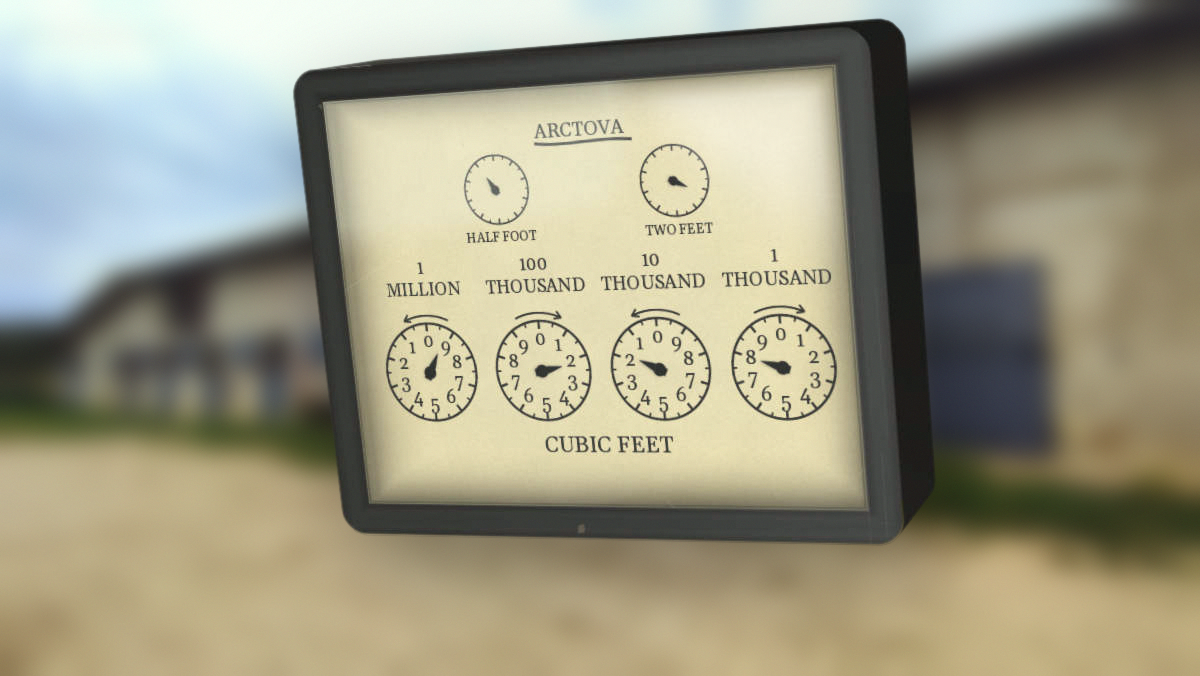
value=921800 unit=ft³
